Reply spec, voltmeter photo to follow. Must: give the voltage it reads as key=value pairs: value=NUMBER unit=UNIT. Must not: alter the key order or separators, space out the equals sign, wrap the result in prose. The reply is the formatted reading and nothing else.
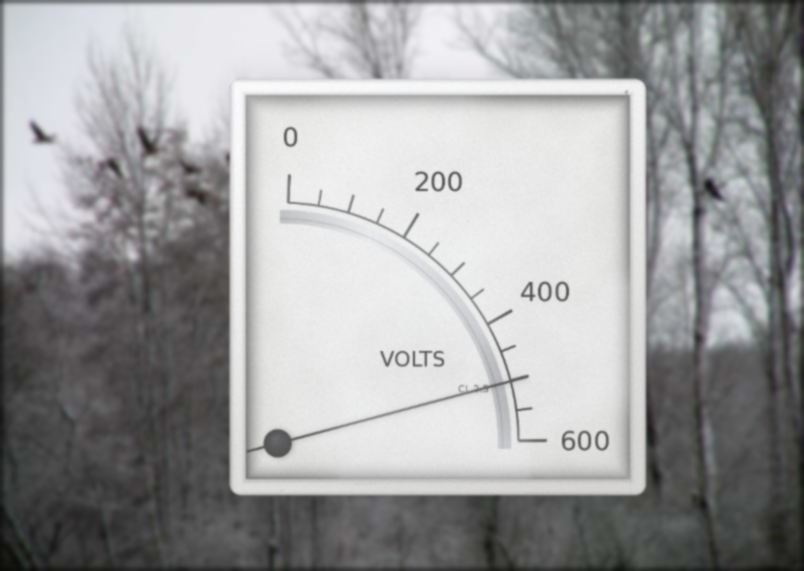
value=500 unit=V
